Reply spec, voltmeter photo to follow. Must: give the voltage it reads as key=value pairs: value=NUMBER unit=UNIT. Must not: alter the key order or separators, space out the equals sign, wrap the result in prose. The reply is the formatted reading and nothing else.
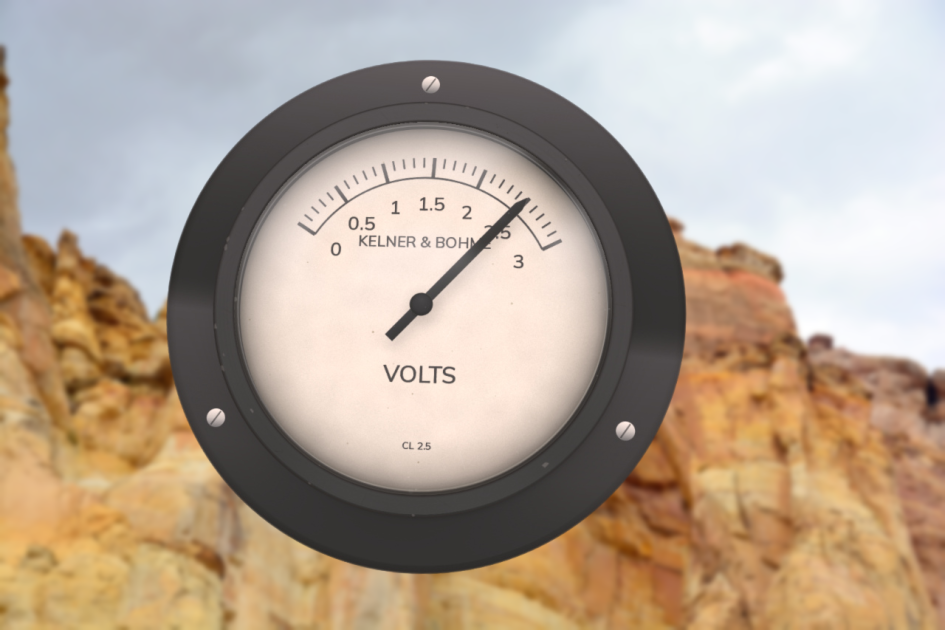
value=2.5 unit=V
